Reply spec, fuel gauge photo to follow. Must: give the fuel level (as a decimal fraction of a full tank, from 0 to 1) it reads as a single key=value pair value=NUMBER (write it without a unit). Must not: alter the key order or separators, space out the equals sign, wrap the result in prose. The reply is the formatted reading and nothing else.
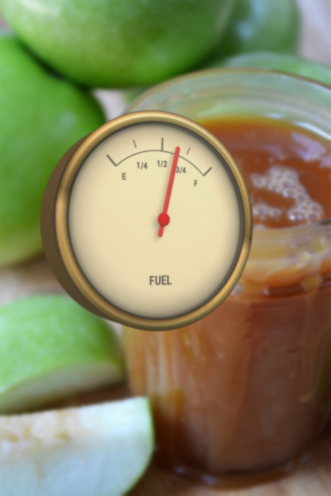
value=0.625
